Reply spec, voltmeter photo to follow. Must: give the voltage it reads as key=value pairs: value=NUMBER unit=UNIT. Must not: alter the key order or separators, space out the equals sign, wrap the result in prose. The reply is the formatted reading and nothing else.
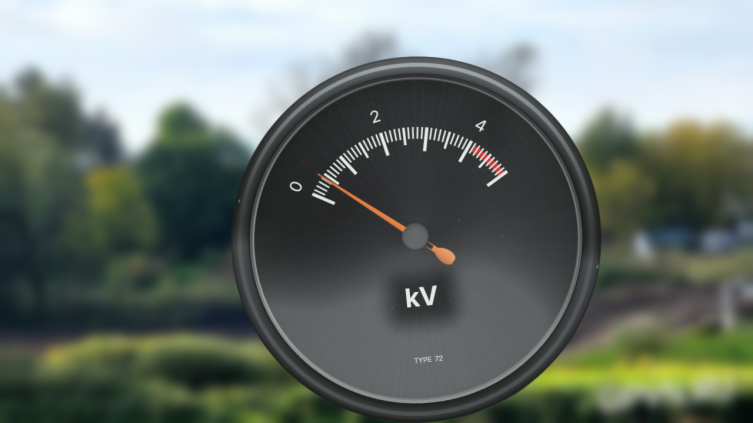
value=0.4 unit=kV
